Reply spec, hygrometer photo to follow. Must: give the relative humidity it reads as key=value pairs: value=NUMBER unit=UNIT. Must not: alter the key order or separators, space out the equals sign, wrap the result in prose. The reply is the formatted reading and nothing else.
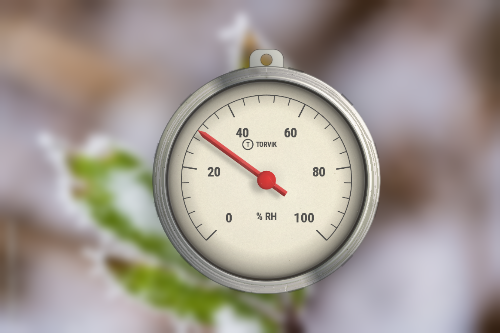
value=30 unit=%
